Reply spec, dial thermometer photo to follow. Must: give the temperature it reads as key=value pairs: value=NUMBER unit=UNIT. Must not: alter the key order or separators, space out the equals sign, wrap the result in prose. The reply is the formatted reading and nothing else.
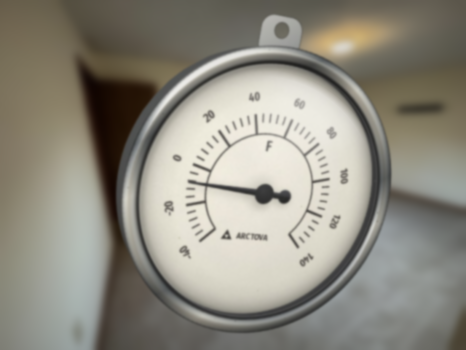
value=-8 unit=°F
